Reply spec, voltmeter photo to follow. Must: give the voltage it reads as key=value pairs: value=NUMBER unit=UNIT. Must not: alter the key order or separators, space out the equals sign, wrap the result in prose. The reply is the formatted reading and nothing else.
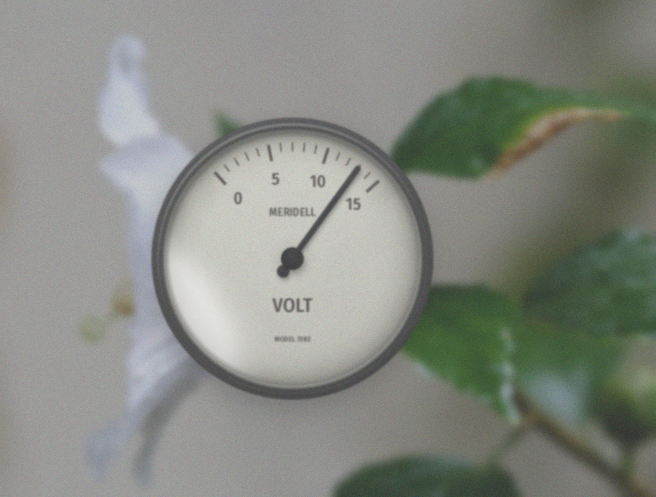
value=13 unit=V
